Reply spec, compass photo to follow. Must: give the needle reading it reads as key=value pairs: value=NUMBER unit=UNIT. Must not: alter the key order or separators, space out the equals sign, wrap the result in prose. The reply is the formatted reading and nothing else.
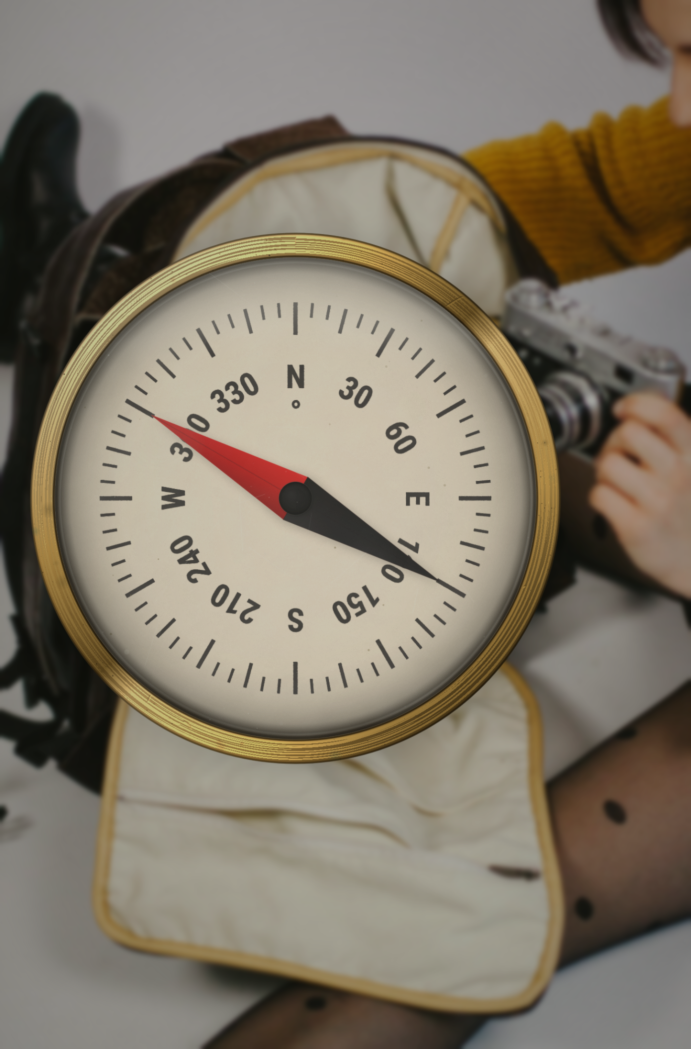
value=300 unit=°
